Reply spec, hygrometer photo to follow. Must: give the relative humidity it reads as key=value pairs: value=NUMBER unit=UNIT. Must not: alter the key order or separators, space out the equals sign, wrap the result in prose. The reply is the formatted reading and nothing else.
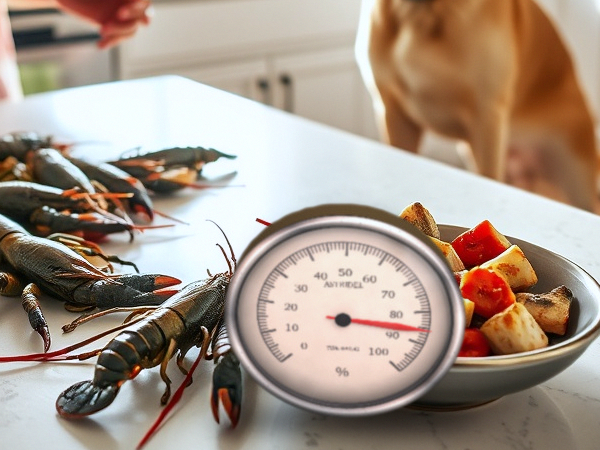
value=85 unit=%
